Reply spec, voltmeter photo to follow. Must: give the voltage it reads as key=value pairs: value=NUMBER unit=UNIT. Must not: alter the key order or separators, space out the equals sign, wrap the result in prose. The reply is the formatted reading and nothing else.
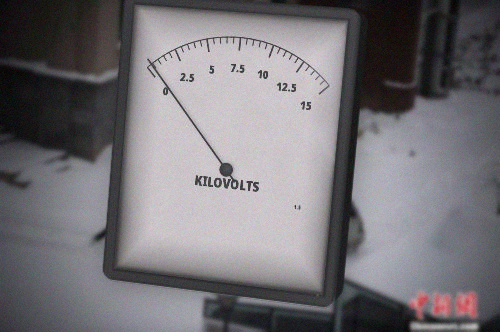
value=0.5 unit=kV
